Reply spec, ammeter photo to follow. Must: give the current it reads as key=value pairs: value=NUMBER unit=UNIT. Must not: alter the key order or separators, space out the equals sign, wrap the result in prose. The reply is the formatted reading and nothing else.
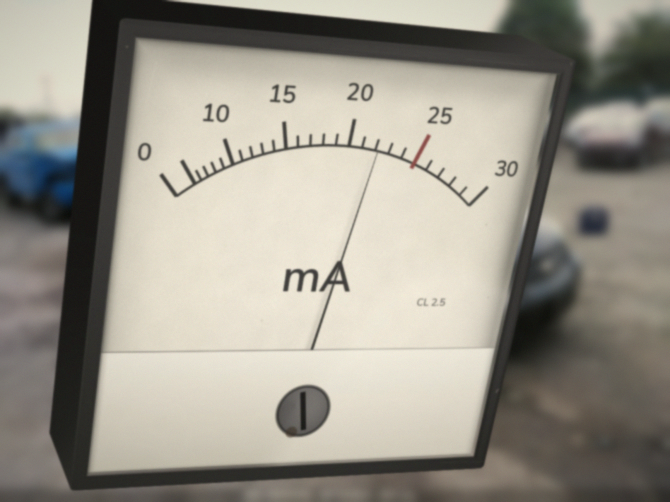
value=22 unit=mA
